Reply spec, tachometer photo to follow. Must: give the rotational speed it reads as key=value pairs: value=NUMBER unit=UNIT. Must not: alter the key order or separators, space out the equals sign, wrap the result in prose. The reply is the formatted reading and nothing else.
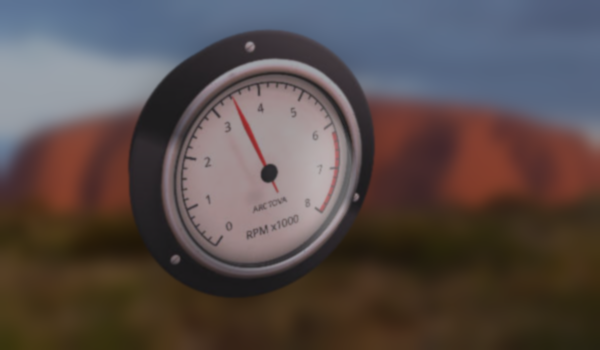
value=3400 unit=rpm
